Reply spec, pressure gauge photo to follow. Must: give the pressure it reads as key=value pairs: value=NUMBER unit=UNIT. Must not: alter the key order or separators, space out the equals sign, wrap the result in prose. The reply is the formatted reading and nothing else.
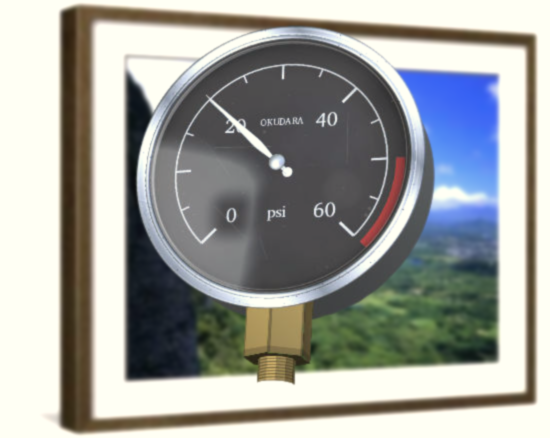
value=20 unit=psi
